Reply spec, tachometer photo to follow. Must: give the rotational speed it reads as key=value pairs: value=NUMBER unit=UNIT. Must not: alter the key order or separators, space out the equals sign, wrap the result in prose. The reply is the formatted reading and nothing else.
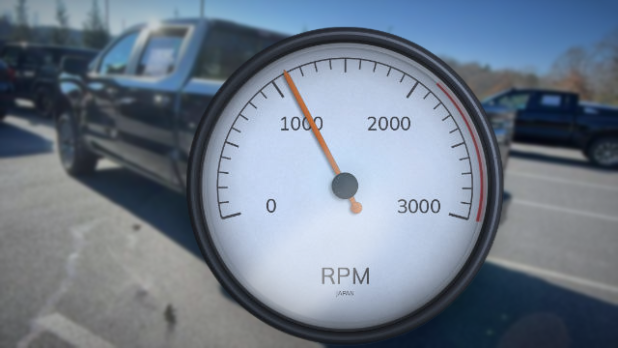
value=1100 unit=rpm
